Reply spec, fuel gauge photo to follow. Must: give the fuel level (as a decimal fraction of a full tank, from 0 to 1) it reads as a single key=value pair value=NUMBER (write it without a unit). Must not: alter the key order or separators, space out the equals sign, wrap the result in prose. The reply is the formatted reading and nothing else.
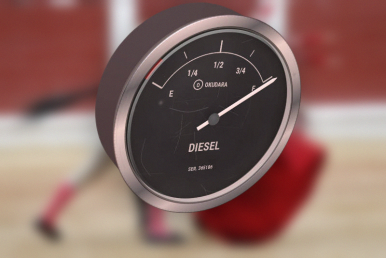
value=1
